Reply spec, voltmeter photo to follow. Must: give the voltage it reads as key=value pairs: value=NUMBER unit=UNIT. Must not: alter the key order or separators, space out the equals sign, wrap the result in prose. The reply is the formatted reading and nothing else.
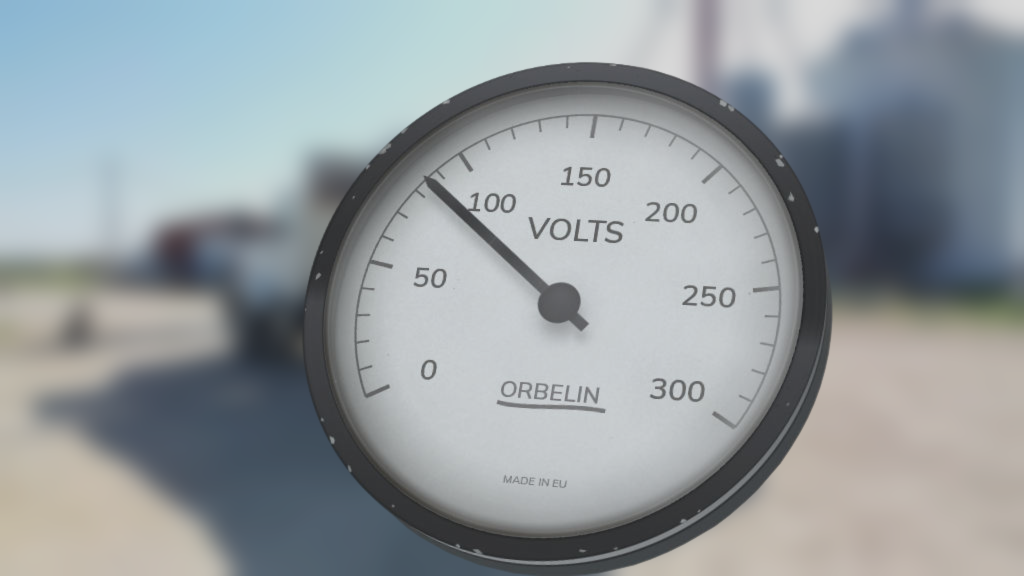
value=85 unit=V
